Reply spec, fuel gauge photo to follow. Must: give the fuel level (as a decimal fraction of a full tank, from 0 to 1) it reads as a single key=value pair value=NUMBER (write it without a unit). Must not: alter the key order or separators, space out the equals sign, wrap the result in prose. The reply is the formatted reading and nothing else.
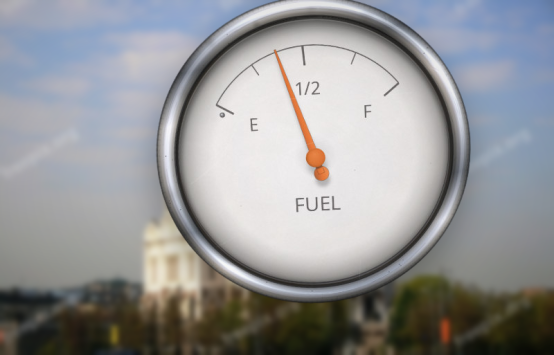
value=0.375
